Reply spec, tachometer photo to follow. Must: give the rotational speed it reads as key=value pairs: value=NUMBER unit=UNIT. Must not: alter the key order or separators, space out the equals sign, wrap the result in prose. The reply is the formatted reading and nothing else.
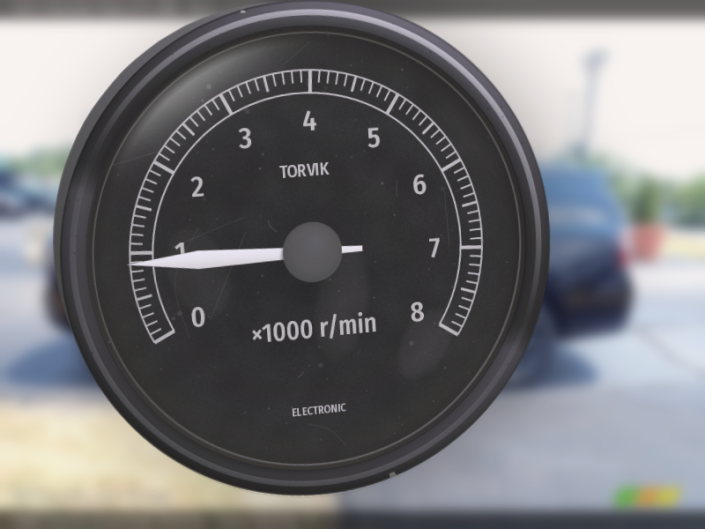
value=900 unit=rpm
